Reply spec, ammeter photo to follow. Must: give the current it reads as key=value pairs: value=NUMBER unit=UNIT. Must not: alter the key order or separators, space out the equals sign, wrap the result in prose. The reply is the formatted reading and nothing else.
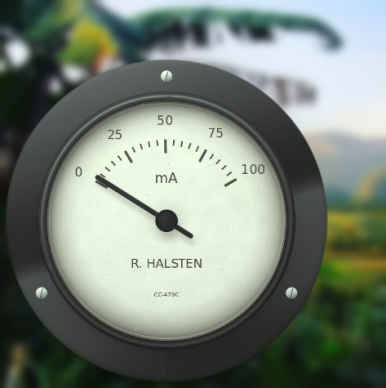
value=2.5 unit=mA
